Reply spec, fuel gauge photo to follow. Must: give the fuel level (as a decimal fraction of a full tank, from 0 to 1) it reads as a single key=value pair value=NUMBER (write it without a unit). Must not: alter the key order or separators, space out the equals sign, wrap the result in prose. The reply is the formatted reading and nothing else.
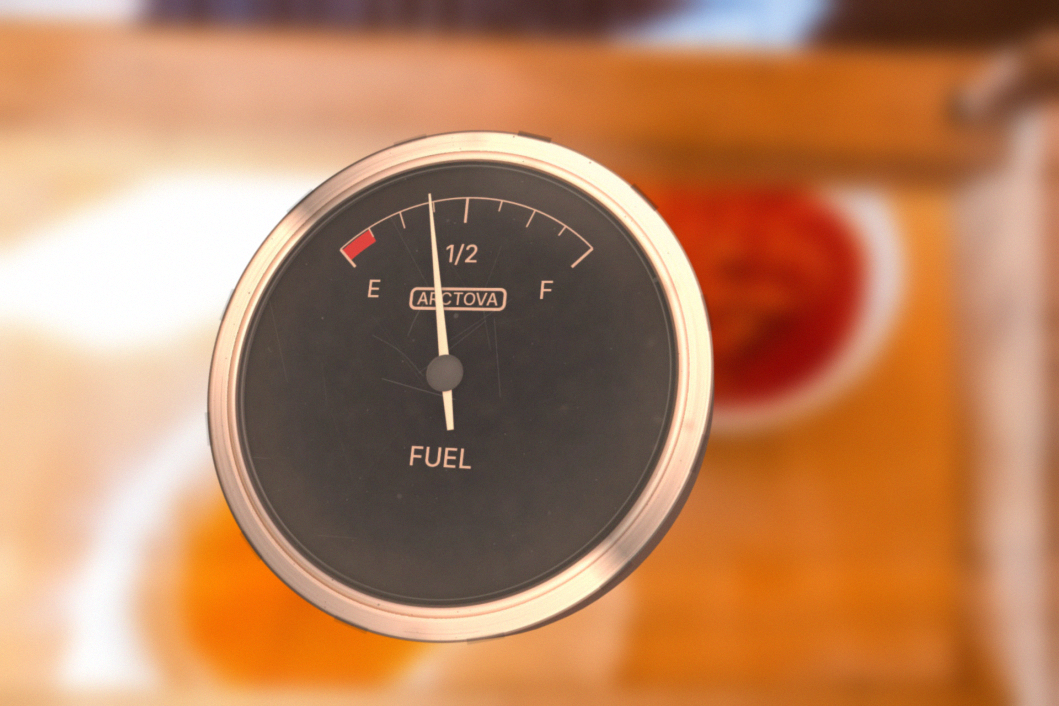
value=0.375
